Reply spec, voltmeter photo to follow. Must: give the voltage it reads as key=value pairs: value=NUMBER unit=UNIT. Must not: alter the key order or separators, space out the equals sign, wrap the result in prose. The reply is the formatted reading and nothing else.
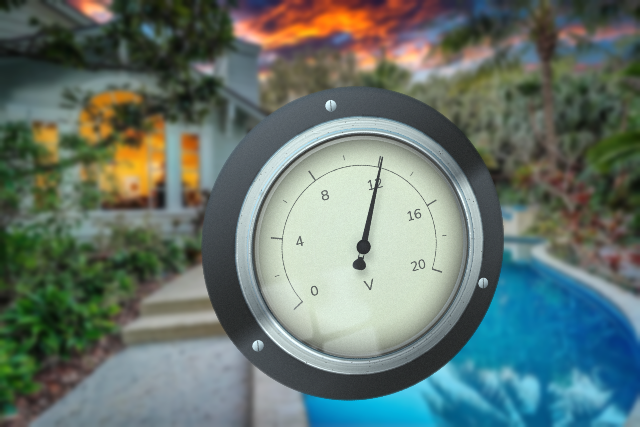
value=12 unit=V
